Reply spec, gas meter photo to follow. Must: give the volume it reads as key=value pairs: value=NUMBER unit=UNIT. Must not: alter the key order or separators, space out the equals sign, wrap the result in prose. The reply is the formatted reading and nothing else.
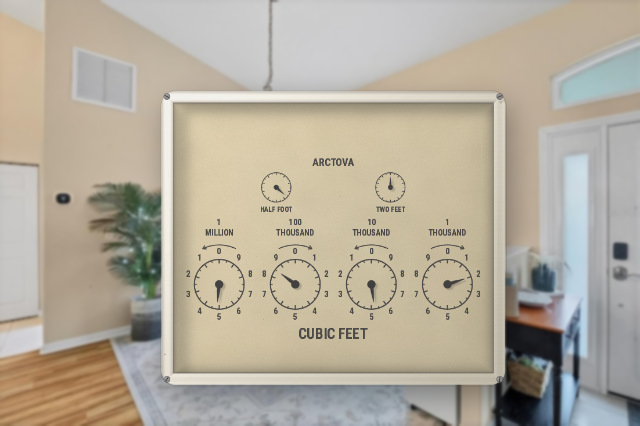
value=485200 unit=ft³
